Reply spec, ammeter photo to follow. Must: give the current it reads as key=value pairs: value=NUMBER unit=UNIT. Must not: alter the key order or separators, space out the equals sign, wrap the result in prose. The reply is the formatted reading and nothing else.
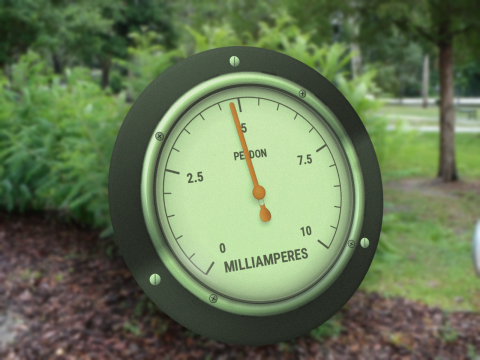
value=4.75 unit=mA
